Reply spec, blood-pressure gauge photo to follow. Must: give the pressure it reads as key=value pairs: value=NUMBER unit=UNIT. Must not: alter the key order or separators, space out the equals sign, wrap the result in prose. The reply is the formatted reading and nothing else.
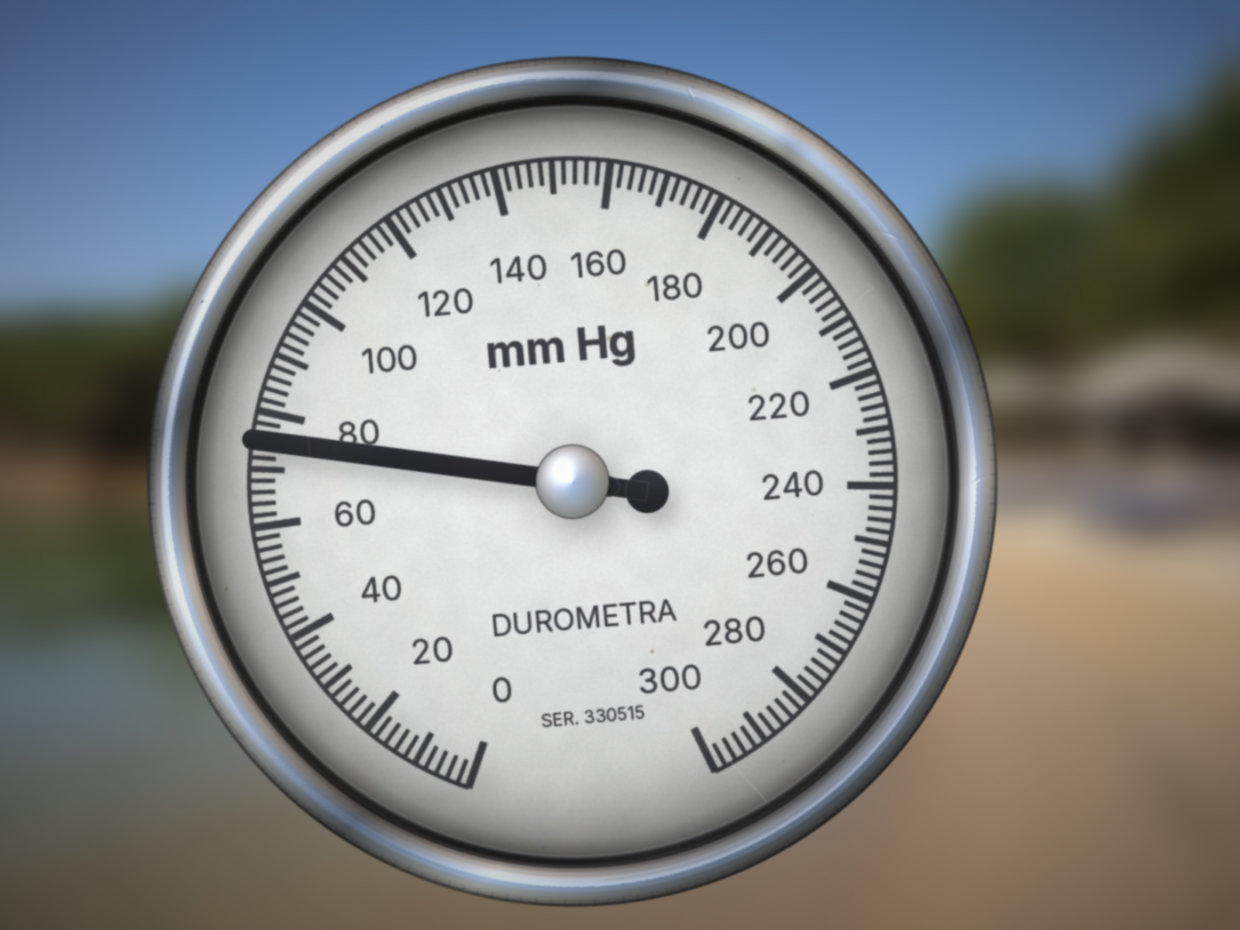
value=75 unit=mmHg
